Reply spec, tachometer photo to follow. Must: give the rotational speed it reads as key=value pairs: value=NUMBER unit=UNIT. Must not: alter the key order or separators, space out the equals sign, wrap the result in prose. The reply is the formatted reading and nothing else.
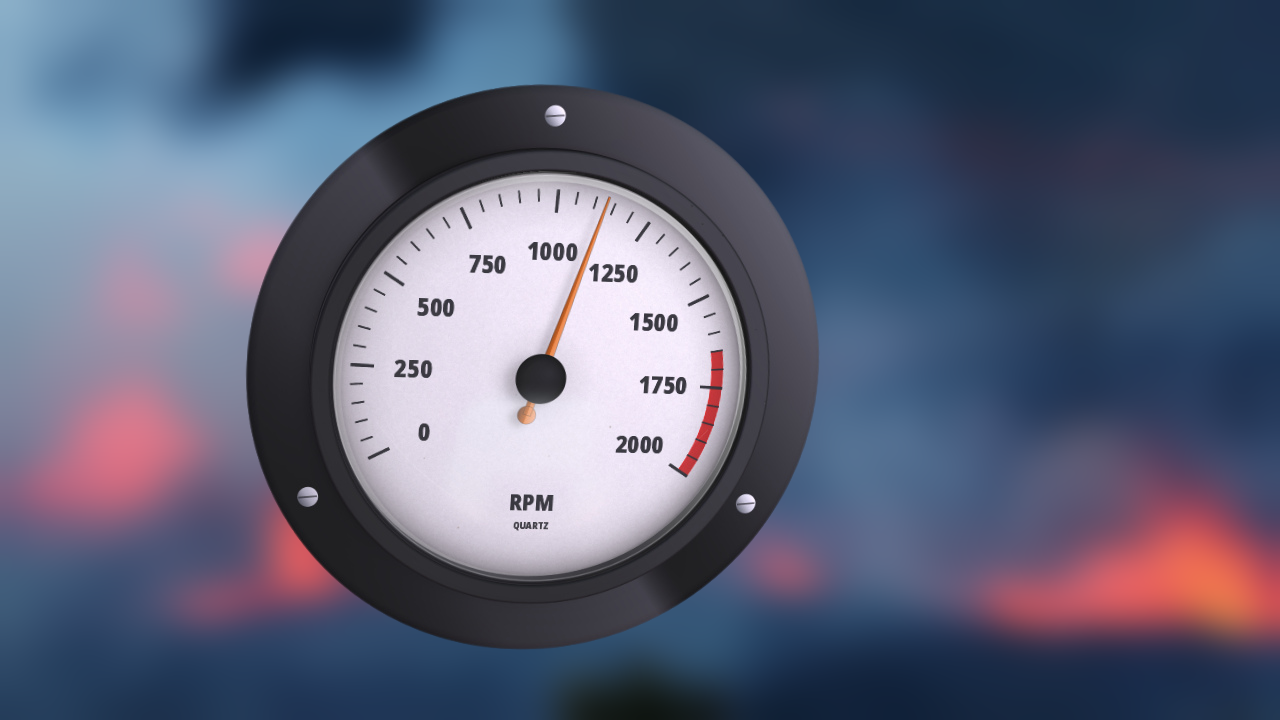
value=1125 unit=rpm
